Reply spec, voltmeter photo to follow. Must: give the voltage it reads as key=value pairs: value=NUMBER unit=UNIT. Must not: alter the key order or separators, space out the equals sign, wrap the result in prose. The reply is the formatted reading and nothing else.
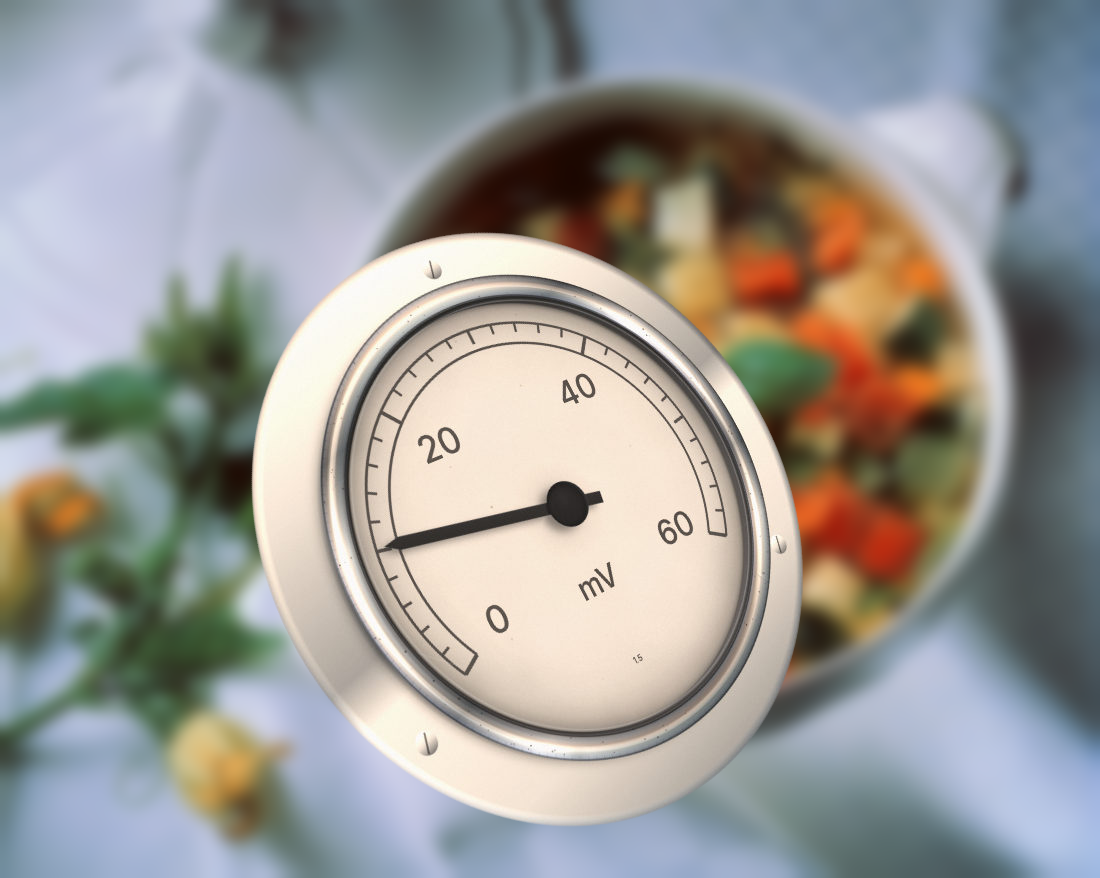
value=10 unit=mV
